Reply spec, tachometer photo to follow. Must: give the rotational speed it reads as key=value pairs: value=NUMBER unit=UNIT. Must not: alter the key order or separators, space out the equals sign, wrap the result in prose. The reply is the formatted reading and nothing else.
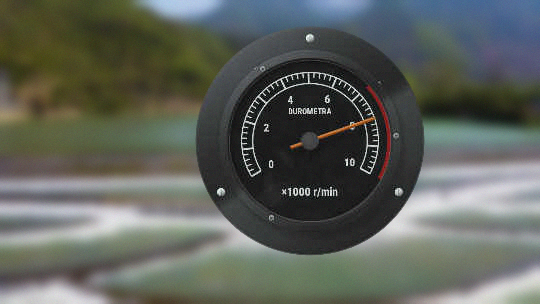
value=8000 unit=rpm
